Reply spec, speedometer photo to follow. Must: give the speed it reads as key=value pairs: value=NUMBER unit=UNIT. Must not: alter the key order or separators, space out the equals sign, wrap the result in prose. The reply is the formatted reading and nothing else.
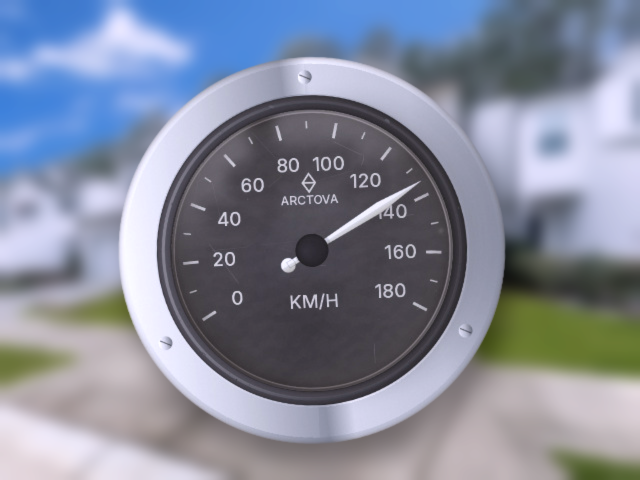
value=135 unit=km/h
